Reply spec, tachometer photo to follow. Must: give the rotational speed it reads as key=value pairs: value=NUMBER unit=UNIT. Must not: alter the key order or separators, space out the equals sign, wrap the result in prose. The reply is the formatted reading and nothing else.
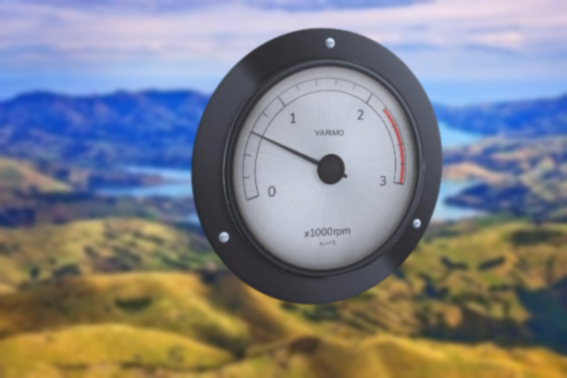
value=600 unit=rpm
